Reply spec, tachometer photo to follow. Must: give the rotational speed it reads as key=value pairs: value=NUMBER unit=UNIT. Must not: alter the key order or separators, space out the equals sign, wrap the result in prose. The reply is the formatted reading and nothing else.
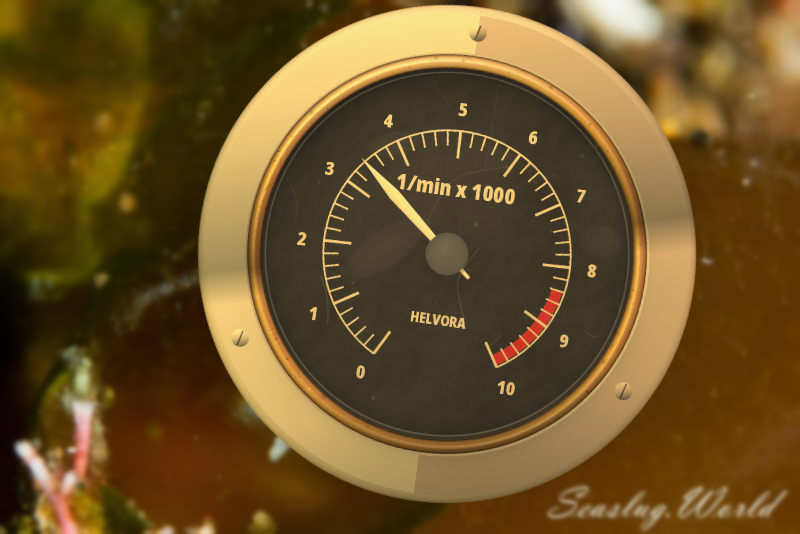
value=3400 unit=rpm
